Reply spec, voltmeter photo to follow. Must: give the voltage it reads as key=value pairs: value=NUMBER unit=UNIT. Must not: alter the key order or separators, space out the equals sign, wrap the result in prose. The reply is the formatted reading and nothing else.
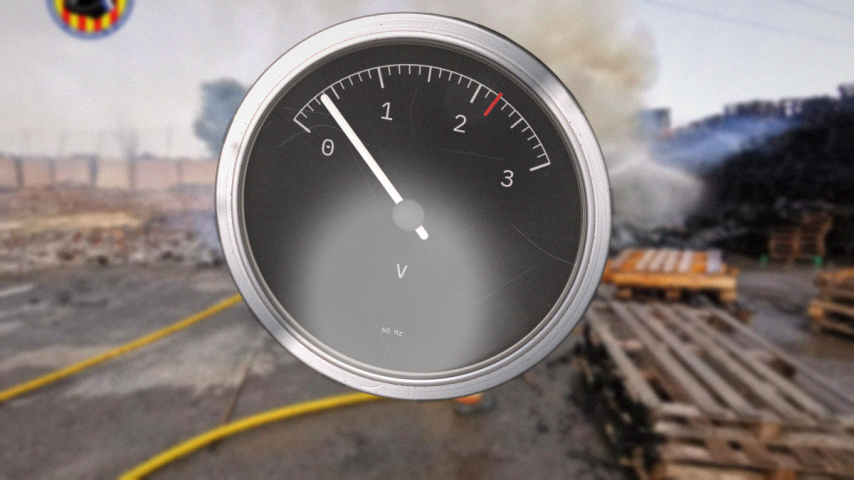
value=0.4 unit=V
